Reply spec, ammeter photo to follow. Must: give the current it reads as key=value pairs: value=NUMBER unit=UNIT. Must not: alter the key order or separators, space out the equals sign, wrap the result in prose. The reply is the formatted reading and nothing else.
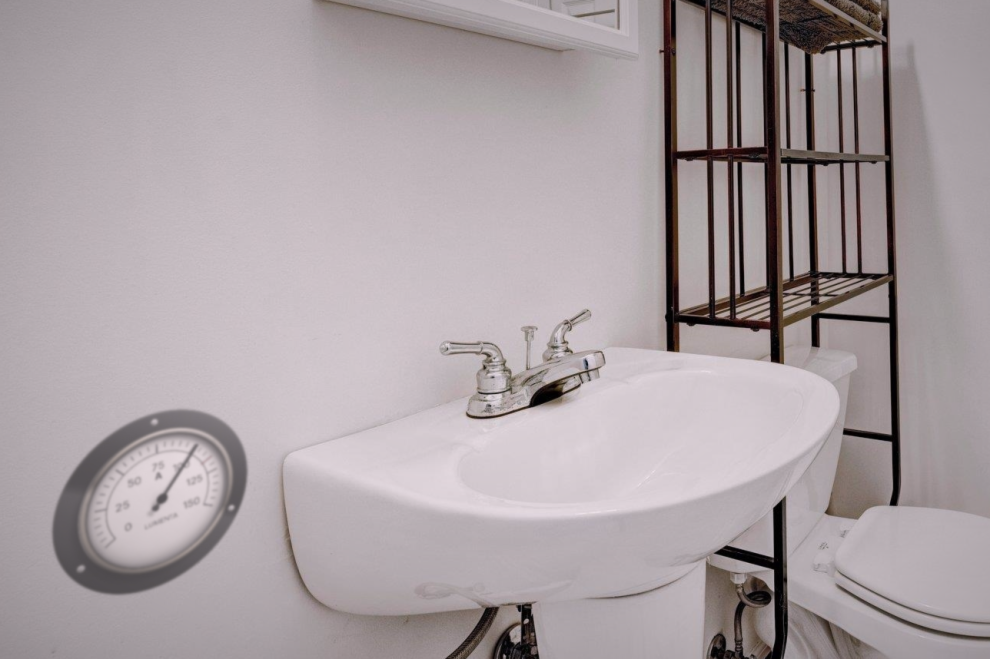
value=100 unit=A
